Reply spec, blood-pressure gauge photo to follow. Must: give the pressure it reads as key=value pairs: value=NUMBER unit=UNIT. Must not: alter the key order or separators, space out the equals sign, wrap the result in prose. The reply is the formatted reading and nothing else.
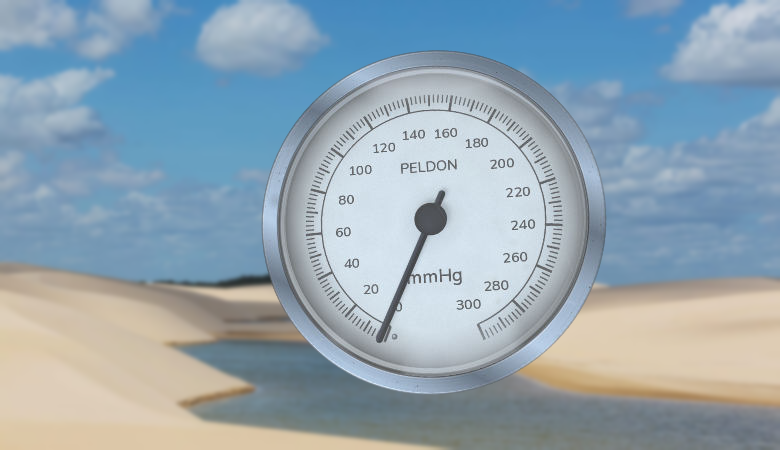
value=2 unit=mmHg
